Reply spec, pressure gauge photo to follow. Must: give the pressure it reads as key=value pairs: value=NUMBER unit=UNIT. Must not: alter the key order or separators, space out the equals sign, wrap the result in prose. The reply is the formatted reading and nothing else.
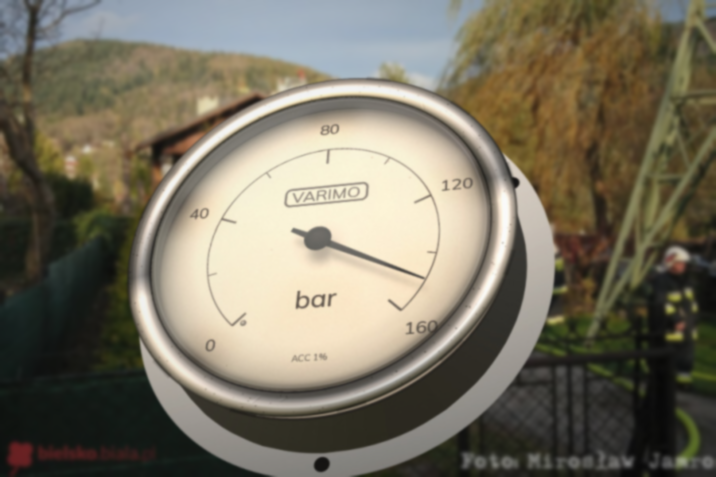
value=150 unit=bar
